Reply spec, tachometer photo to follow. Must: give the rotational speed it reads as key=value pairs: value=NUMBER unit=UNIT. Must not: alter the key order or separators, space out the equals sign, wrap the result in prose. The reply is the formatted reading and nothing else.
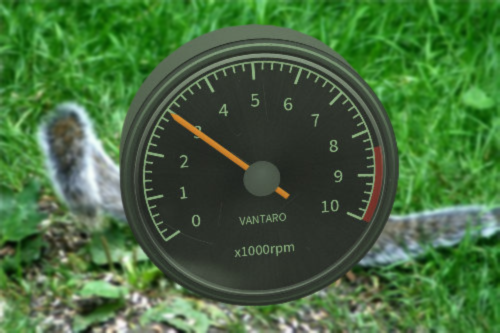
value=3000 unit=rpm
